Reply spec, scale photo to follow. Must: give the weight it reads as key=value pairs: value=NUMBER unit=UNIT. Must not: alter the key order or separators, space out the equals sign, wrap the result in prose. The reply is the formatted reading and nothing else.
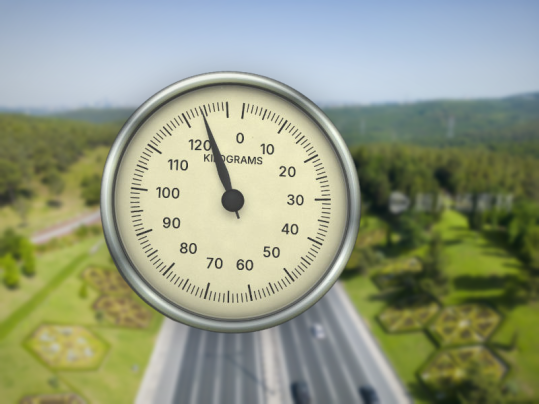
value=124 unit=kg
